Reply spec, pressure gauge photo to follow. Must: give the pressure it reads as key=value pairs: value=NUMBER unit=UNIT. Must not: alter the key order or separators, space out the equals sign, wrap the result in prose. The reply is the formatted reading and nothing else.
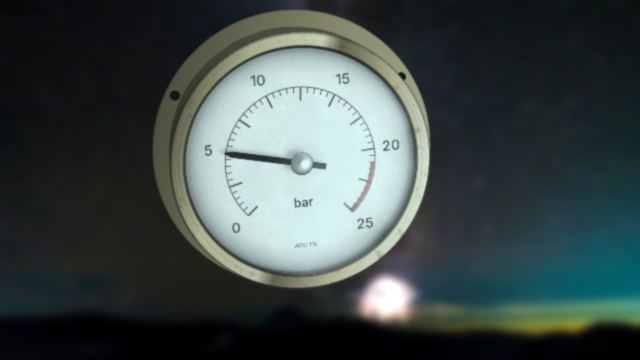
value=5 unit=bar
